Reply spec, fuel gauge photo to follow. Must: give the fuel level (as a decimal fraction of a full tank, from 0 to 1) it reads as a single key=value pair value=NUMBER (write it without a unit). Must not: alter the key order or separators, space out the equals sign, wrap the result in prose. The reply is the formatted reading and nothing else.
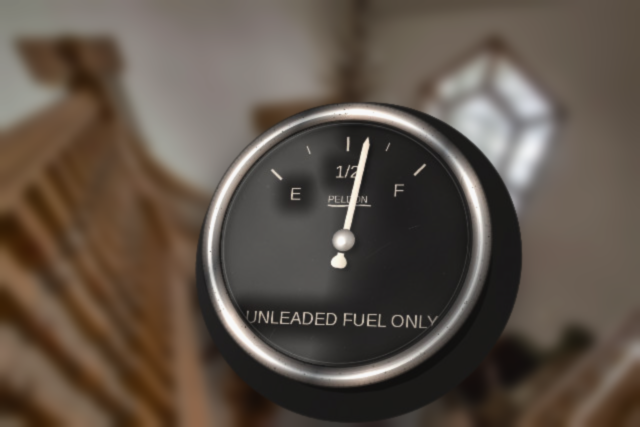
value=0.625
